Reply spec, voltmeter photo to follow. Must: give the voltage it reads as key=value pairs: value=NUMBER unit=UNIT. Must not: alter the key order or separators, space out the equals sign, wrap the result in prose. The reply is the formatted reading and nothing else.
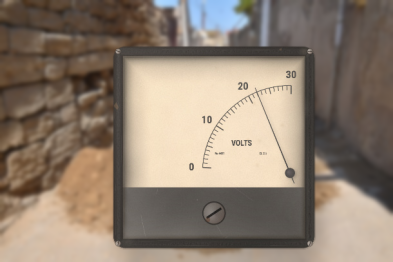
value=22 unit=V
